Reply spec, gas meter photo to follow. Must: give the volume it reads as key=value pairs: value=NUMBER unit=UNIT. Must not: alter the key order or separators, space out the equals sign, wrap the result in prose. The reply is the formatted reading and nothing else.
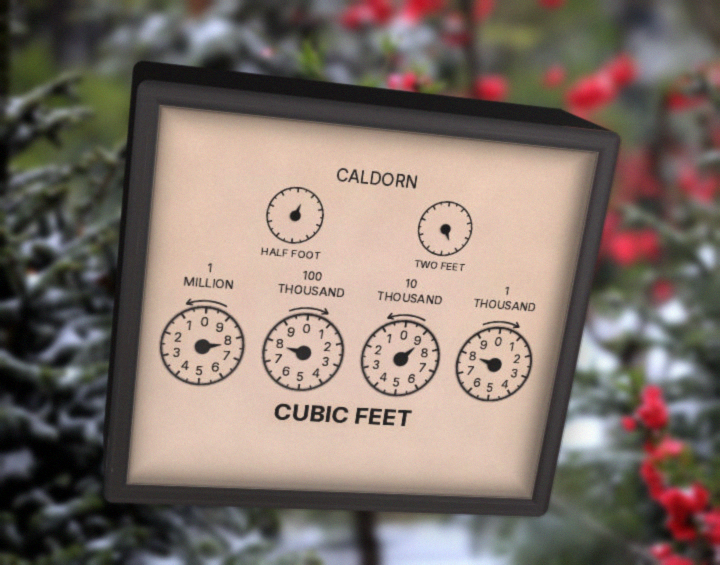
value=778800 unit=ft³
